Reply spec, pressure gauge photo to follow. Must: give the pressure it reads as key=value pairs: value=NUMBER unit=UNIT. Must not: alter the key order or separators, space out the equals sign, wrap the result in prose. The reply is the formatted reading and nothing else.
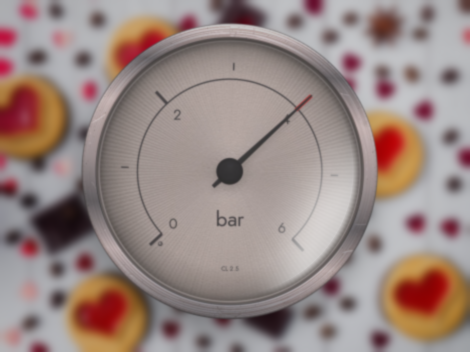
value=4 unit=bar
